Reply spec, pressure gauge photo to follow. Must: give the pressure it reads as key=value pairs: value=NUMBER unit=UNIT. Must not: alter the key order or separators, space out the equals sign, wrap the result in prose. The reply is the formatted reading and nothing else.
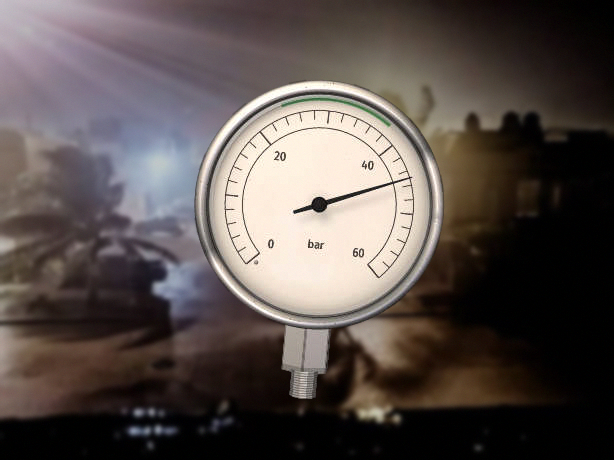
value=45 unit=bar
